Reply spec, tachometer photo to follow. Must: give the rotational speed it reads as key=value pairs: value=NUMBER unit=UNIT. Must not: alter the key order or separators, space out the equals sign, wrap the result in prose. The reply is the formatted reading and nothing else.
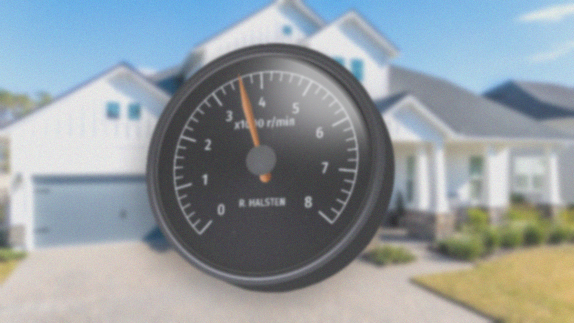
value=3600 unit=rpm
